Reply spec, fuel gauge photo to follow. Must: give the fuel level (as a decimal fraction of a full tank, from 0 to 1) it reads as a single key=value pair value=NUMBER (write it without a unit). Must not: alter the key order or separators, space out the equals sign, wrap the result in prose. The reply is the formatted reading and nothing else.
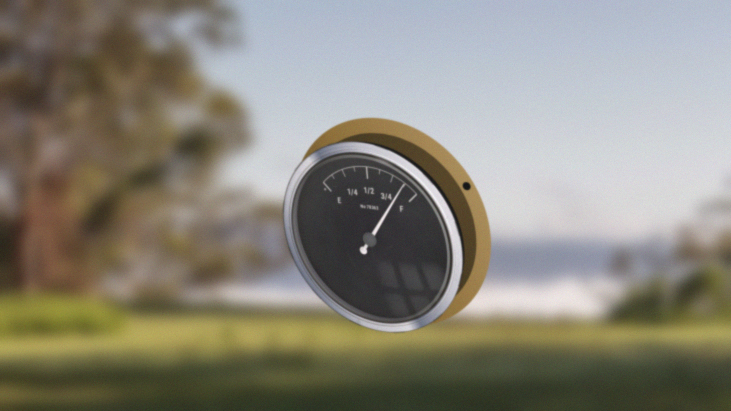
value=0.875
